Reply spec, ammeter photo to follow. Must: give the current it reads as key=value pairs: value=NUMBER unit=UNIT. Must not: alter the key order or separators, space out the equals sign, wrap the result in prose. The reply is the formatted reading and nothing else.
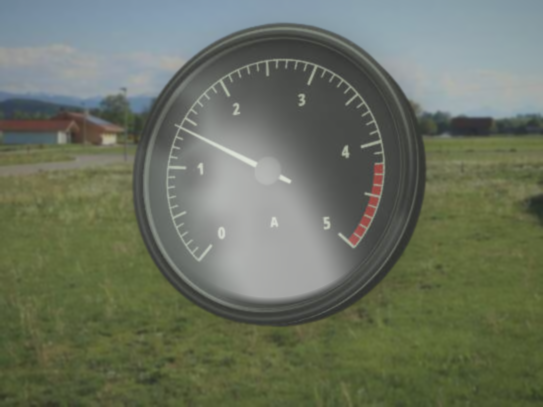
value=1.4 unit=A
